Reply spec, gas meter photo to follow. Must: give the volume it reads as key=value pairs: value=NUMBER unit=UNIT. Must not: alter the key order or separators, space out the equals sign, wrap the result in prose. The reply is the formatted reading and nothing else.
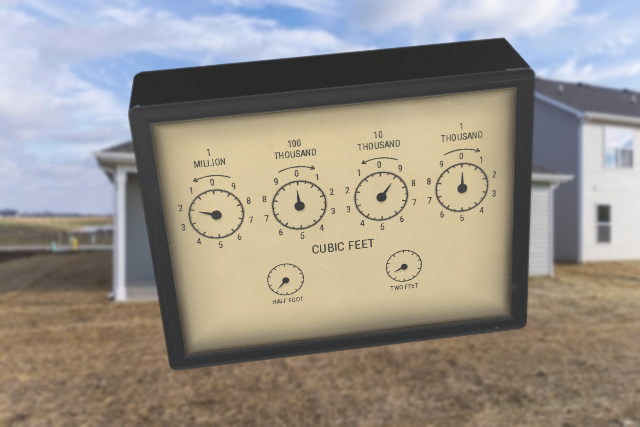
value=199000 unit=ft³
